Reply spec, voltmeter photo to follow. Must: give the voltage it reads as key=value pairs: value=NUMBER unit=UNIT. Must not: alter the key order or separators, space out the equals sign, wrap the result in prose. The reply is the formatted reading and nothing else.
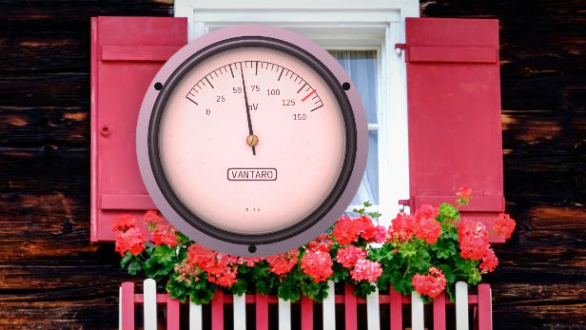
value=60 unit=mV
